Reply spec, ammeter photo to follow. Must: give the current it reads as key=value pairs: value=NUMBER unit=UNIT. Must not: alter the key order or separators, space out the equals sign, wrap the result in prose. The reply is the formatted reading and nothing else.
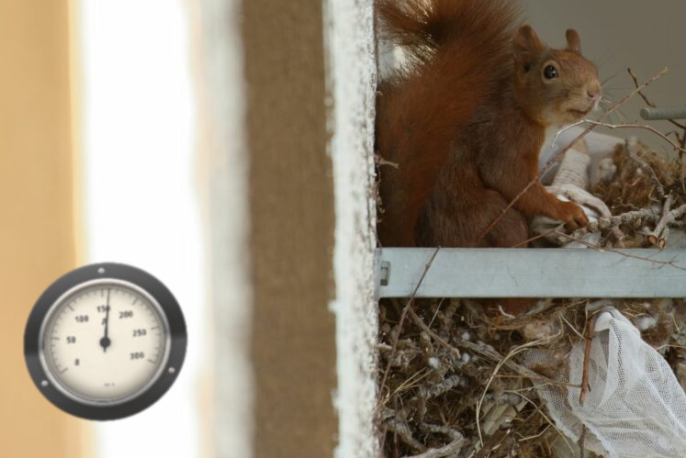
value=160 unit=A
